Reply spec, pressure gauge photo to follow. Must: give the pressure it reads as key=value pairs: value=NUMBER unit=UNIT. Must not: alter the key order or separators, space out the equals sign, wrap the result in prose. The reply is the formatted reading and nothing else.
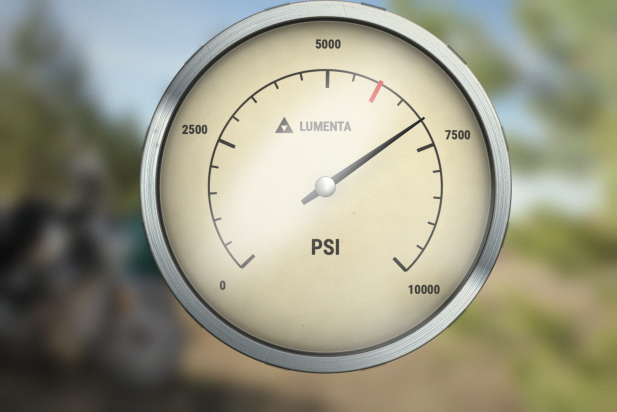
value=7000 unit=psi
